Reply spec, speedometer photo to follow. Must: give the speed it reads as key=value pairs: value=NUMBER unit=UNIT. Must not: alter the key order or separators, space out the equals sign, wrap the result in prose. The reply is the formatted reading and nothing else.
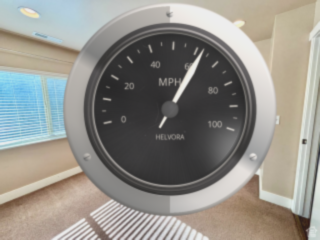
value=62.5 unit=mph
